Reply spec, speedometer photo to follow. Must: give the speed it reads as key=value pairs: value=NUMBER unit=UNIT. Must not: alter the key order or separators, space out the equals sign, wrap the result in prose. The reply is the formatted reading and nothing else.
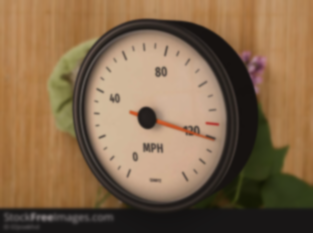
value=120 unit=mph
